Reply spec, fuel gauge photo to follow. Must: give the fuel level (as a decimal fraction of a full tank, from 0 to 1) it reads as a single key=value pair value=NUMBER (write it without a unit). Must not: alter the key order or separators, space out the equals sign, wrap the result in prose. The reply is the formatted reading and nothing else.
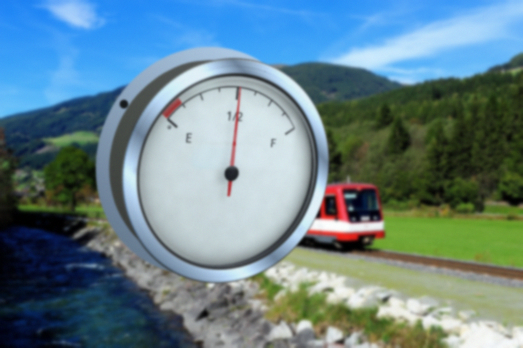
value=0.5
